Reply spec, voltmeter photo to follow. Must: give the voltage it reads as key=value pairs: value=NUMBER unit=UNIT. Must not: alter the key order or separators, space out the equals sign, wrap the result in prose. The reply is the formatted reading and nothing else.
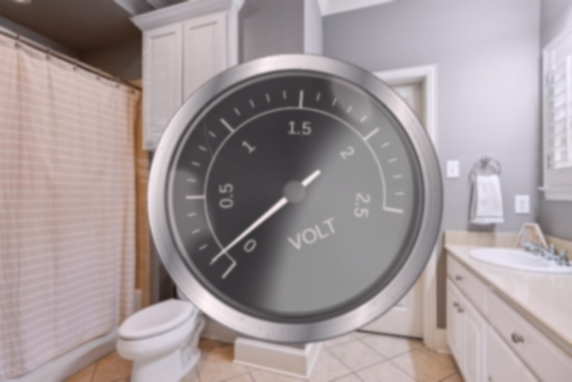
value=0.1 unit=V
